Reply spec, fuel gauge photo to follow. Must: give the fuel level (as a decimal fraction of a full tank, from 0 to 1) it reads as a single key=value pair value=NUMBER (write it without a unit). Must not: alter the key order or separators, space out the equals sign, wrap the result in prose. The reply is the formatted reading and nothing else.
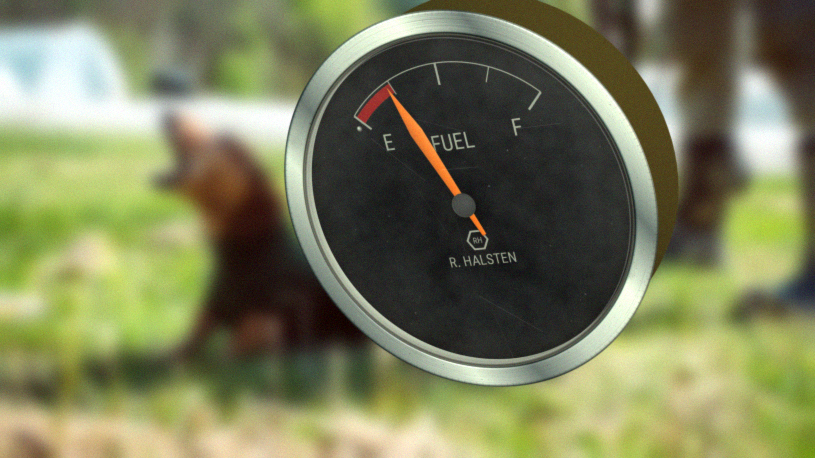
value=0.25
